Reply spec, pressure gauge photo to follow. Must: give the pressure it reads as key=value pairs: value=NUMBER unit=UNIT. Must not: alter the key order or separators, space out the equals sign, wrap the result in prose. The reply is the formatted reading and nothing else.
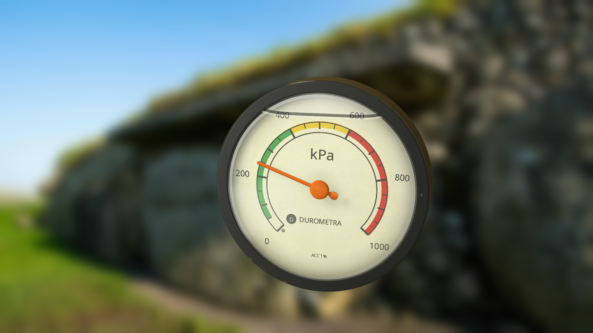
value=250 unit=kPa
